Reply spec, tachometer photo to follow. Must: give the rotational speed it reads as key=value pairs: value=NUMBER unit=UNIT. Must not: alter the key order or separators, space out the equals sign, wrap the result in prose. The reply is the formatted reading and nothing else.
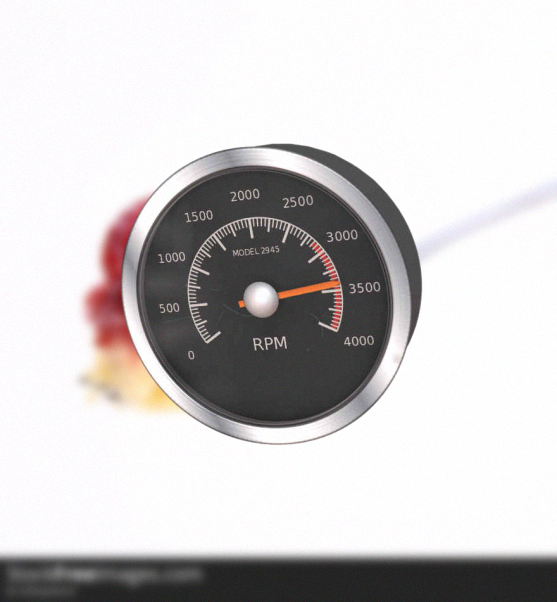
value=3400 unit=rpm
